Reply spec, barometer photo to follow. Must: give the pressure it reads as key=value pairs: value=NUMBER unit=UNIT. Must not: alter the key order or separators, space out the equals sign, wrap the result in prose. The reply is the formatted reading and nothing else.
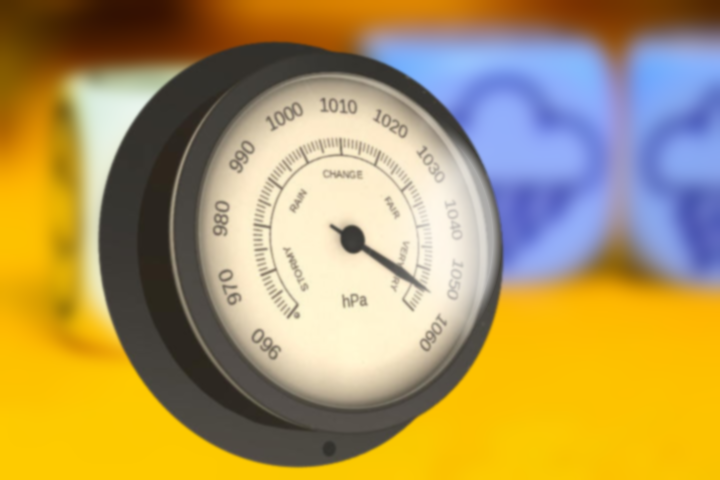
value=1055 unit=hPa
